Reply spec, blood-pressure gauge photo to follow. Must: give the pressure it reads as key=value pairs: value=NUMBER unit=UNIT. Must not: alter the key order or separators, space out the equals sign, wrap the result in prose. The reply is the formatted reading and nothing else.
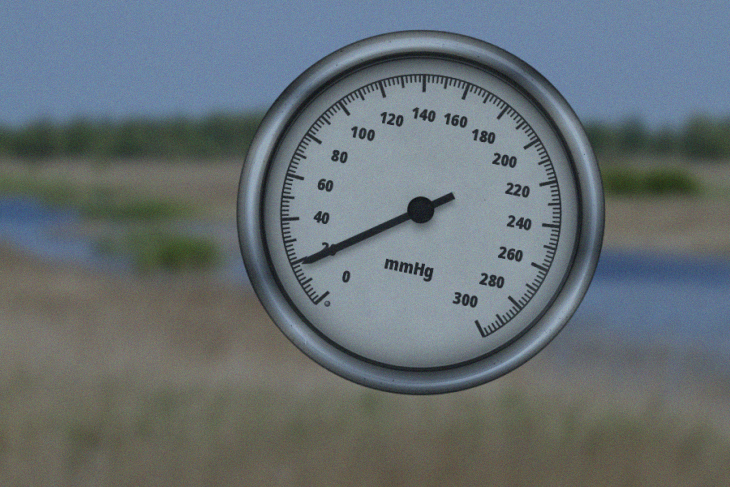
value=18 unit=mmHg
